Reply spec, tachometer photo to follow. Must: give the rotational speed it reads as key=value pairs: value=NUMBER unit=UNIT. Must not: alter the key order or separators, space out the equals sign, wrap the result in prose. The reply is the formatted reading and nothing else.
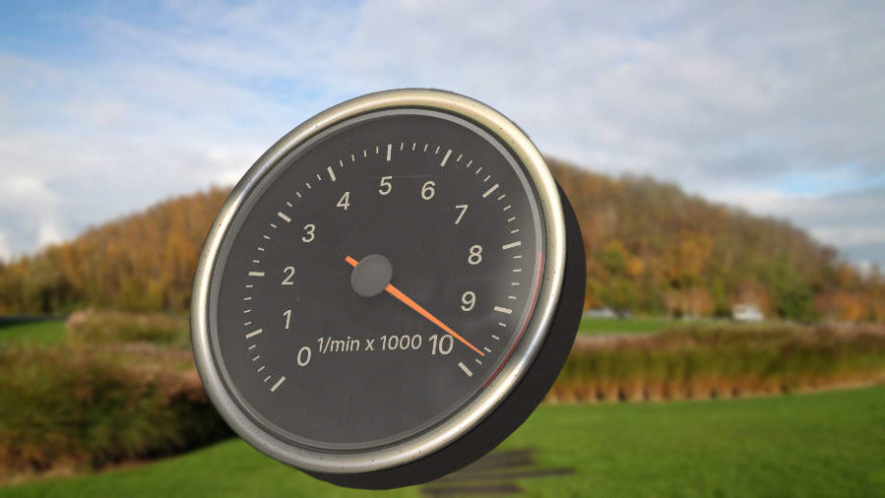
value=9700 unit=rpm
